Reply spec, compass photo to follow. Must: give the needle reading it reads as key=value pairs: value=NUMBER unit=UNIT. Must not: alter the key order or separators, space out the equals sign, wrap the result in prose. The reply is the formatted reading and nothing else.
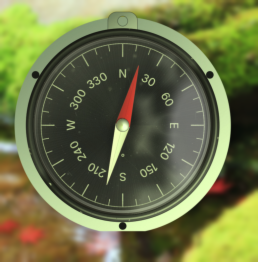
value=15 unit=°
